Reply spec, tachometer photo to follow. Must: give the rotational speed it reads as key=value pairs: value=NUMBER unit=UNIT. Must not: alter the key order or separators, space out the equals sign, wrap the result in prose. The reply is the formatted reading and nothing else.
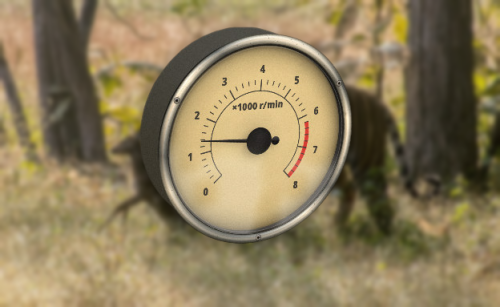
value=1400 unit=rpm
